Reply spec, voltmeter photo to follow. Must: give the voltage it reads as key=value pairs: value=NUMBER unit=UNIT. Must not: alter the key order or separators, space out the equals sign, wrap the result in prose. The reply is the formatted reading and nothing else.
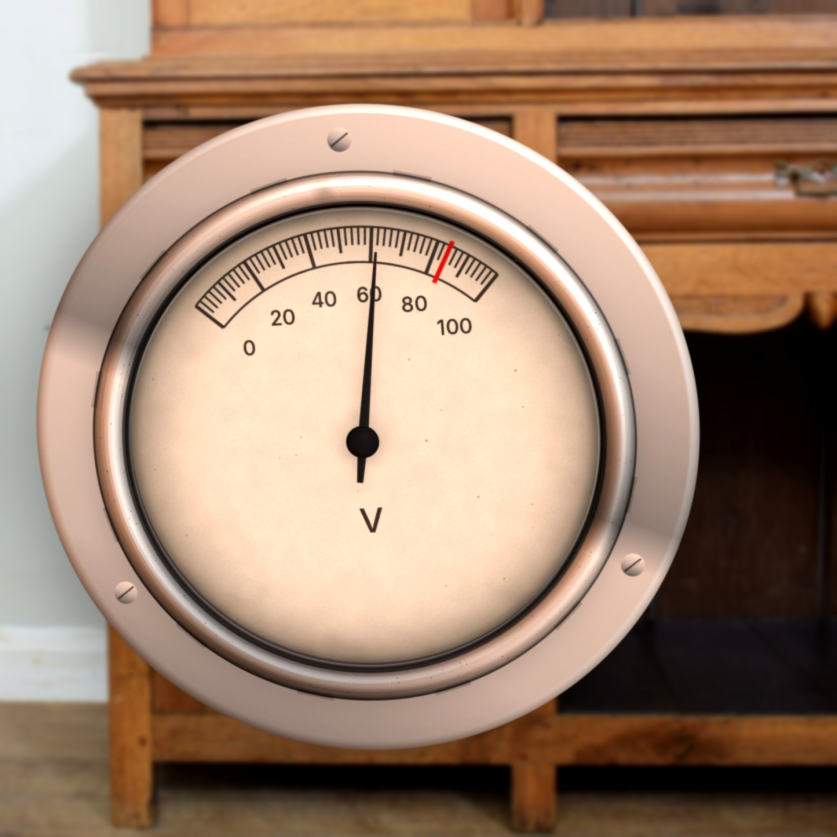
value=62 unit=V
